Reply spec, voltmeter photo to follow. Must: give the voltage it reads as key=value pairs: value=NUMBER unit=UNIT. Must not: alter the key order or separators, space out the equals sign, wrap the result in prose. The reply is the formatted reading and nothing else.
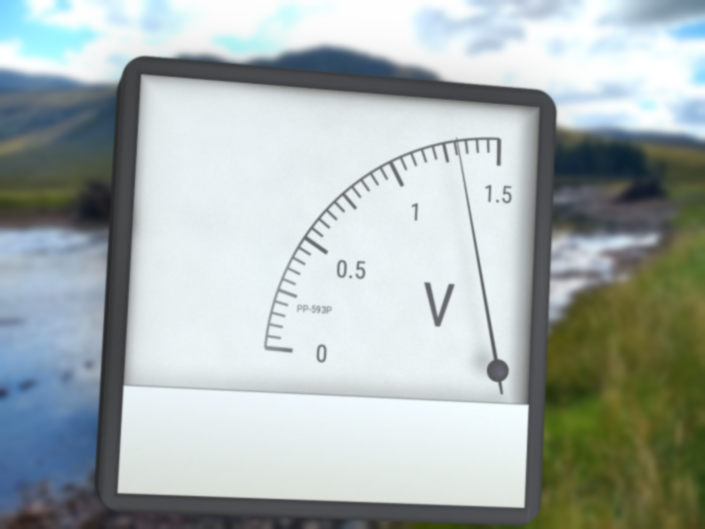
value=1.3 unit=V
